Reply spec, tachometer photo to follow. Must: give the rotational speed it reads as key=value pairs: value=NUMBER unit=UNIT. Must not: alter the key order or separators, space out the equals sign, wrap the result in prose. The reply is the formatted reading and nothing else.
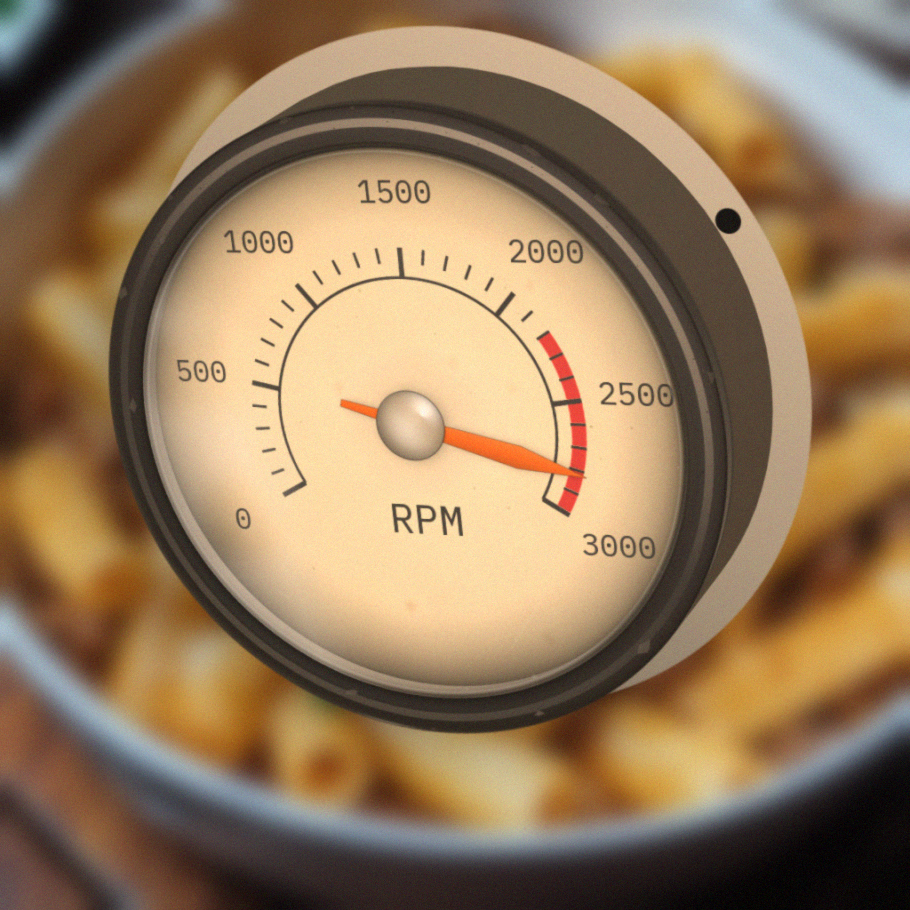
value=2800 unit=rpm
